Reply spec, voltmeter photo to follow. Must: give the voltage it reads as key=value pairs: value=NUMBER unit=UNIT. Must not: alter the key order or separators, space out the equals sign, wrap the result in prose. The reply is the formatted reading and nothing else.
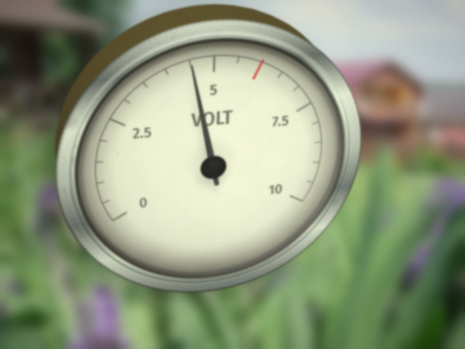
value=4.5 unit=V
